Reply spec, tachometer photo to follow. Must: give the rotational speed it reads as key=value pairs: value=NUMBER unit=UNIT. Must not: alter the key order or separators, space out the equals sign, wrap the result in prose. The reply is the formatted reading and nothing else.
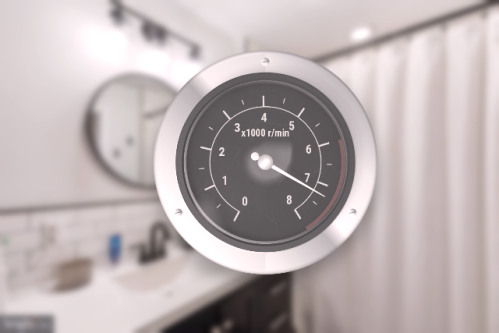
value=7250 unit=rpm
